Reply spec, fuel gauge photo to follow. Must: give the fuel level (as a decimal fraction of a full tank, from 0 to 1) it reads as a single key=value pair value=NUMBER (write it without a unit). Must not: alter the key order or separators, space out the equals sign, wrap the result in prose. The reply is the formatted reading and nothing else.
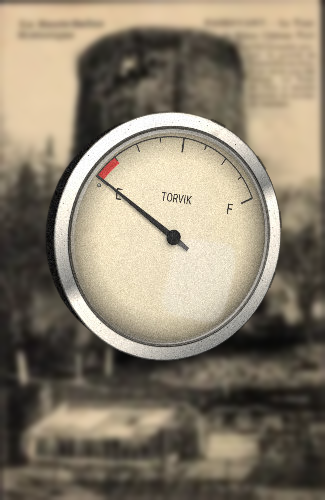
value=0
